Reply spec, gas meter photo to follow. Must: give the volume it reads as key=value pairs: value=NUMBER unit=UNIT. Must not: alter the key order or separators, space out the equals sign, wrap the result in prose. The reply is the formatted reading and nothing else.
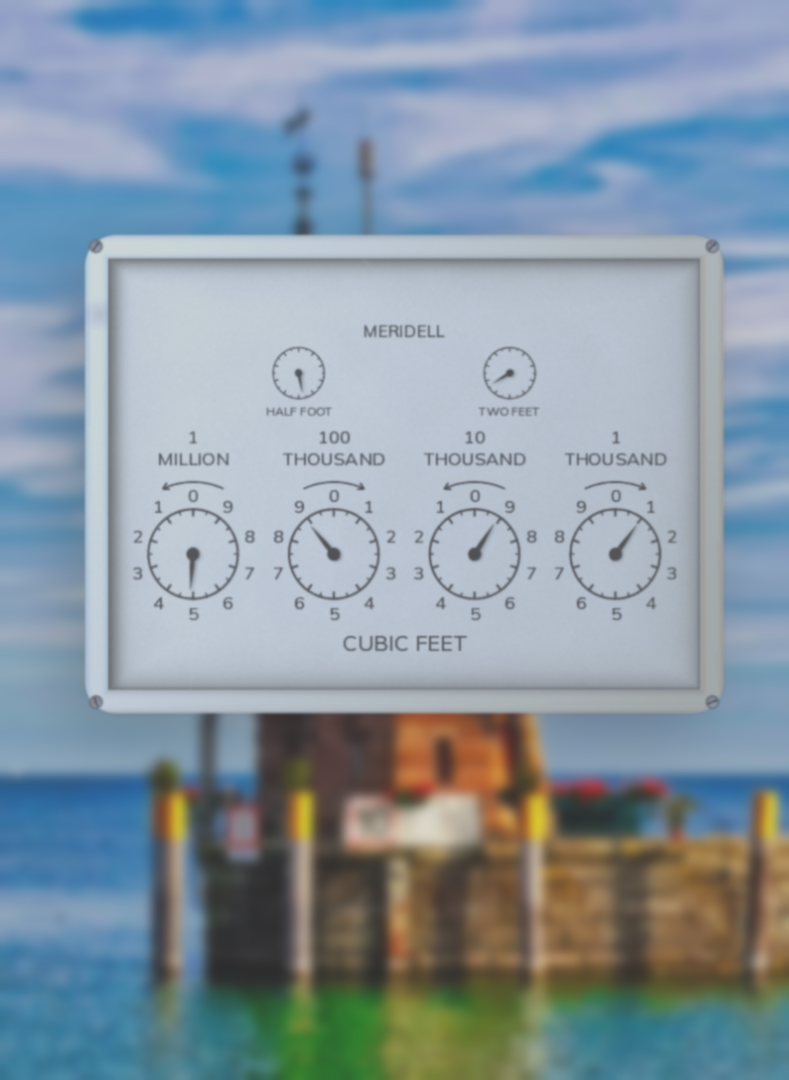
value=489100 unit=ft³
